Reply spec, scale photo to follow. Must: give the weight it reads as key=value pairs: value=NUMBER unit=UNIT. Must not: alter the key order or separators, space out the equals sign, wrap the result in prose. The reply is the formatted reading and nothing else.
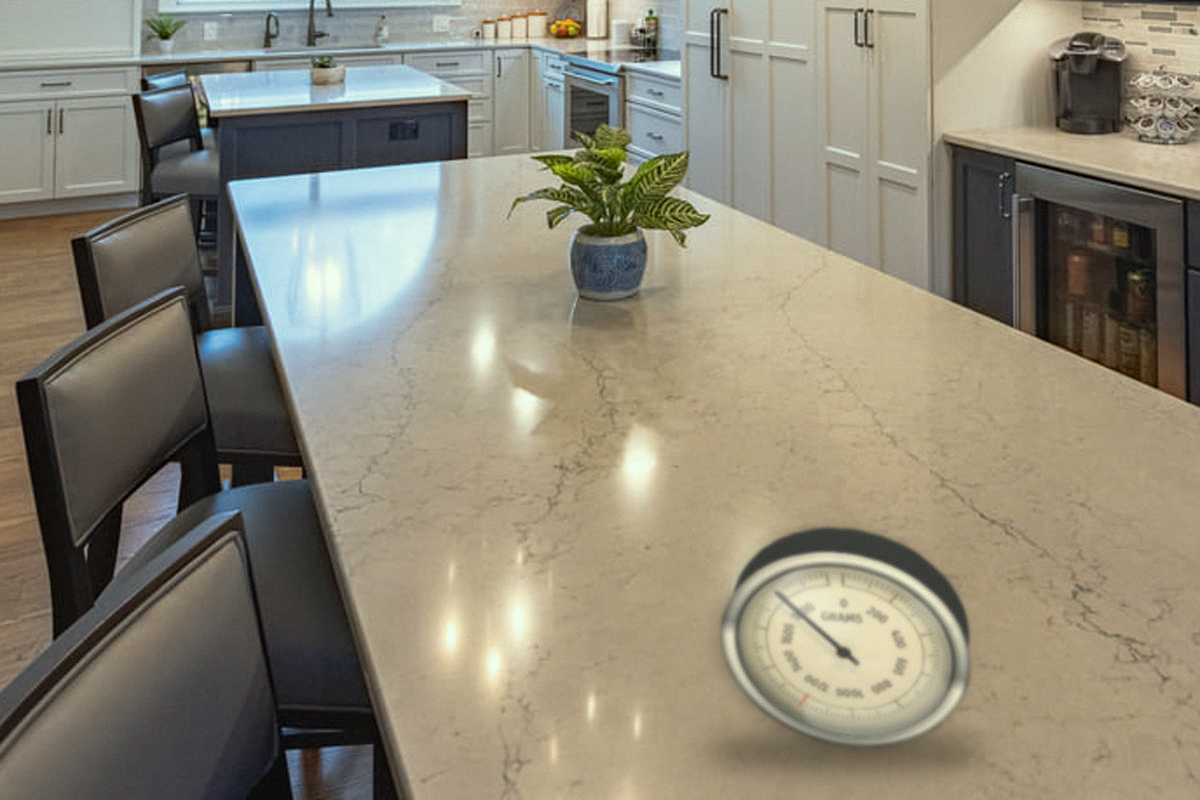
value=1800 unit=g
